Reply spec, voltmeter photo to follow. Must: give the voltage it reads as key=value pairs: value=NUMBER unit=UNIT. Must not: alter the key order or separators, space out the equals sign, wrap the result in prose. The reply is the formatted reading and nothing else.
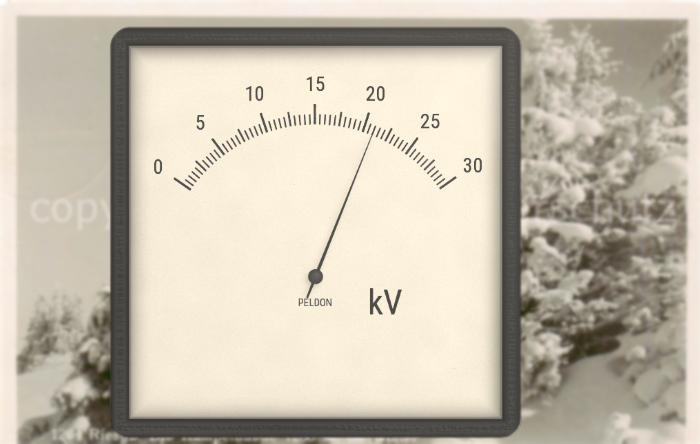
value=21 unit=kV
